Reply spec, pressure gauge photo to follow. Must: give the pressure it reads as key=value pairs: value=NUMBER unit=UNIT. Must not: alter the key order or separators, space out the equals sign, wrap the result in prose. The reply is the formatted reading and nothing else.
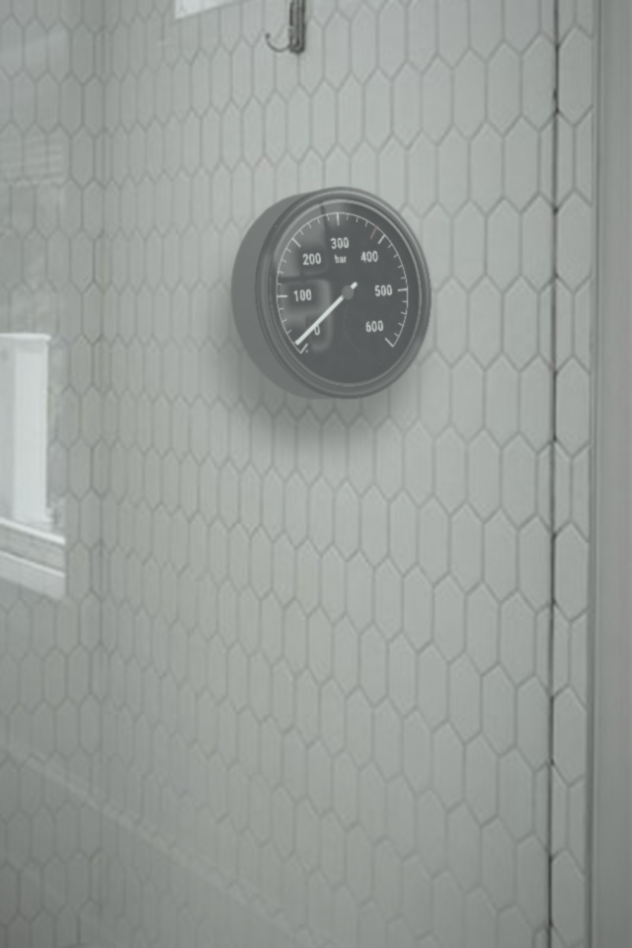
value=20 unit=bar
